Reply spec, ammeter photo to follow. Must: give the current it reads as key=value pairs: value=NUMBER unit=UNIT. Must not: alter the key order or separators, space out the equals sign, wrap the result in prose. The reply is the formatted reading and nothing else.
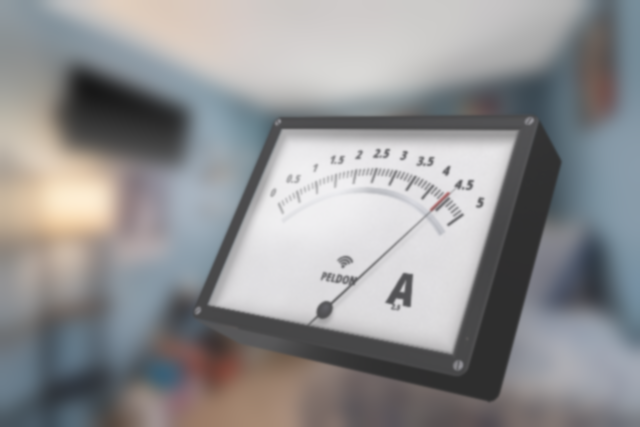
value=4.5 unit=A
